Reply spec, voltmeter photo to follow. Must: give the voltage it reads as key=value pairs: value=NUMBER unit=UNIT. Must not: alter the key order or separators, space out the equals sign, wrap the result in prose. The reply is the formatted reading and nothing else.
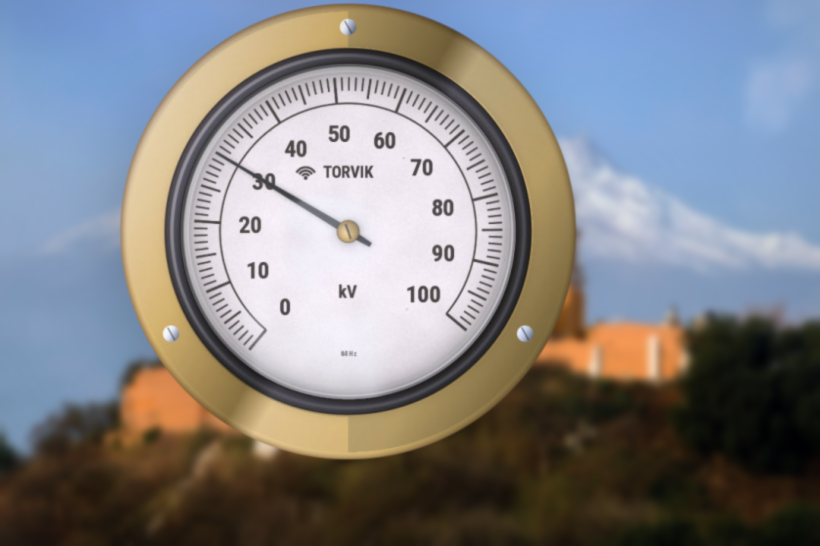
value=30 unit=kV
